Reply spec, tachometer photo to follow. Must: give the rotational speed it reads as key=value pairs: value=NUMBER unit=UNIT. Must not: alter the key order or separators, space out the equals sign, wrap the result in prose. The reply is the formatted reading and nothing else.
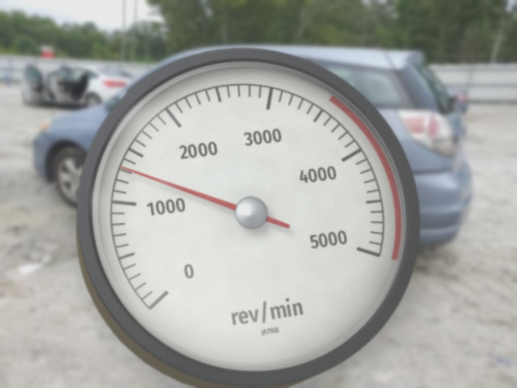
value=1300 unit=rpm
